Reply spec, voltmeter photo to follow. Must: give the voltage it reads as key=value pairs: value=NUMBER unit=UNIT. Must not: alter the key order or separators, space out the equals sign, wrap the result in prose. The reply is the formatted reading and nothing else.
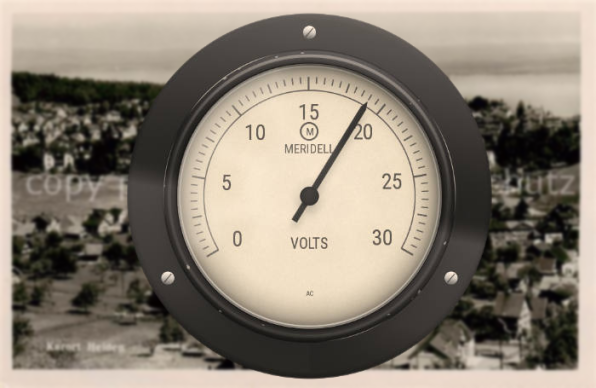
value=19 unit=V
